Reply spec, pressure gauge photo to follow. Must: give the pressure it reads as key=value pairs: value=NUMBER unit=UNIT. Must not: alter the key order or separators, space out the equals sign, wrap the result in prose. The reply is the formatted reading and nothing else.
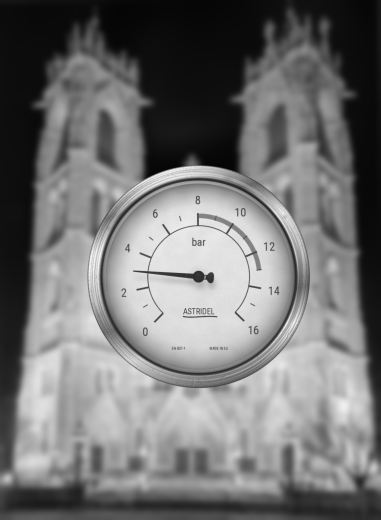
value=3 unit=bar
